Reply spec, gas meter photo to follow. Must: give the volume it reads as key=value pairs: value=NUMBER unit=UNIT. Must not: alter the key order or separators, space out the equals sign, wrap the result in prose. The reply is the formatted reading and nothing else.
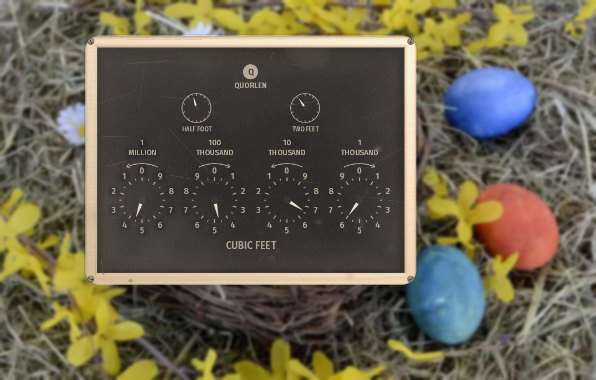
value=446600 unit=ft³
